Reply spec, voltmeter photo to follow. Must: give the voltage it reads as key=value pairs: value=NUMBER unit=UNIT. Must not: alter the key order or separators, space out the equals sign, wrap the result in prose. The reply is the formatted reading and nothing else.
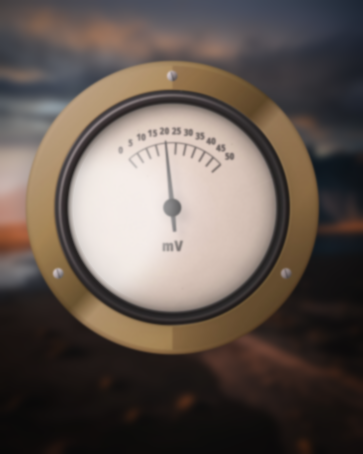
value=20 unit=mV
